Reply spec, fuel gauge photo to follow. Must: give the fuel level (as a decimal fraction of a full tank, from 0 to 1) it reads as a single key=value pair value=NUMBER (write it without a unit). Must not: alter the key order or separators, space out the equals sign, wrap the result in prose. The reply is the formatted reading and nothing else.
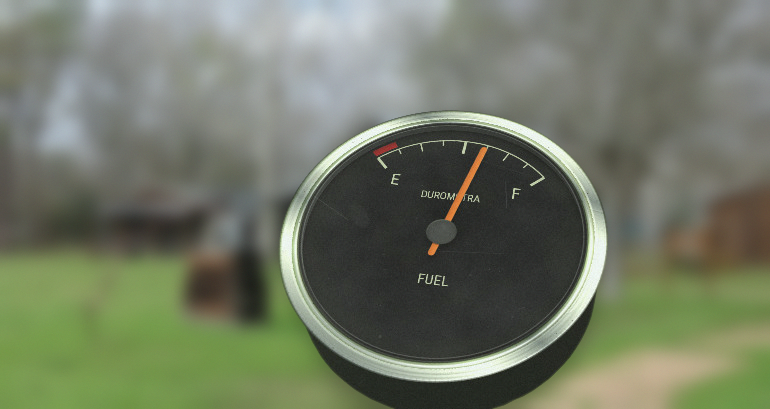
value=0.625
